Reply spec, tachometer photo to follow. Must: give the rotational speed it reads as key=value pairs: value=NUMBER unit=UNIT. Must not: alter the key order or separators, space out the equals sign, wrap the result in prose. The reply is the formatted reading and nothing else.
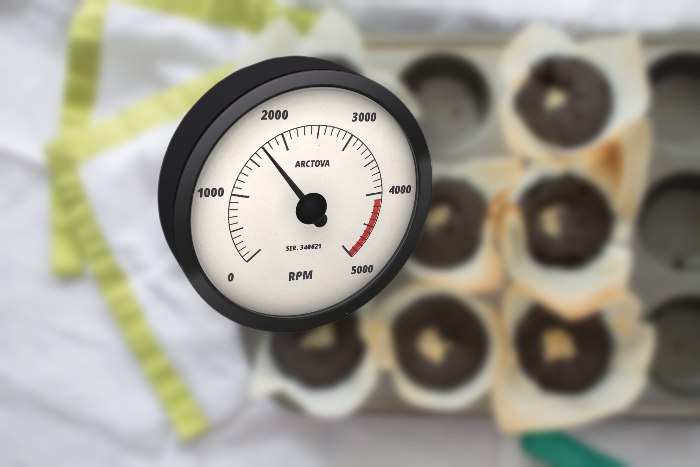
value=1700 unit=rpm
